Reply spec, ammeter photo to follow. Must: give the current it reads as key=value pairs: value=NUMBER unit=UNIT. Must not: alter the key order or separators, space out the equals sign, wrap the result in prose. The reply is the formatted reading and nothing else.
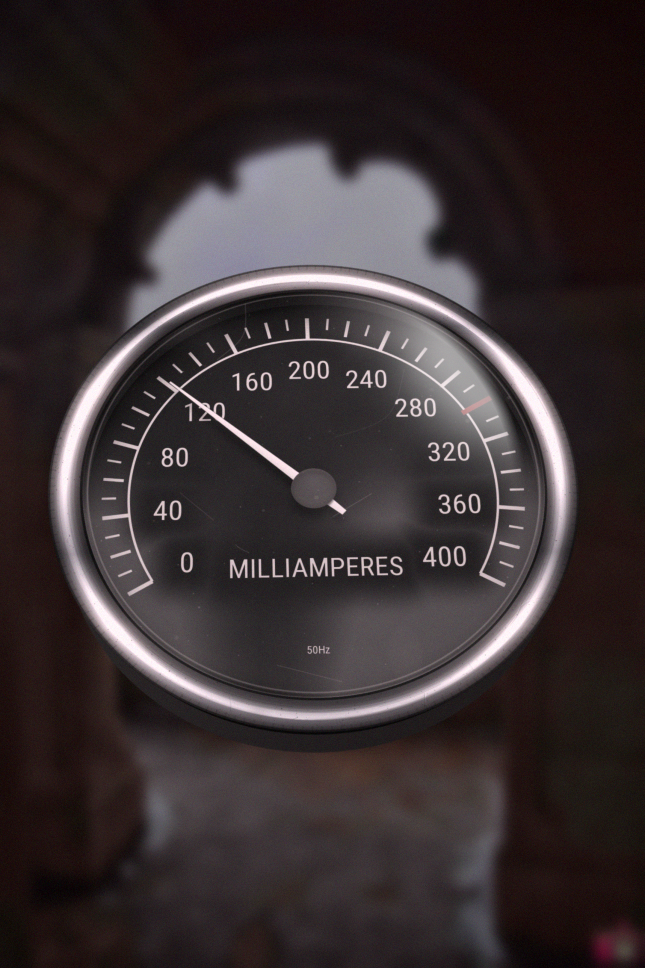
value=120 unit=mA
